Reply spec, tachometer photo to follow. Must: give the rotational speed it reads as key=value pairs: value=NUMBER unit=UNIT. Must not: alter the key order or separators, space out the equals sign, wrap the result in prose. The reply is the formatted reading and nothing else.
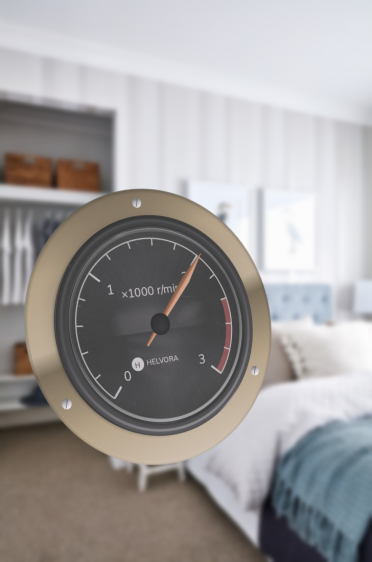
value=2000 unit=rpm
